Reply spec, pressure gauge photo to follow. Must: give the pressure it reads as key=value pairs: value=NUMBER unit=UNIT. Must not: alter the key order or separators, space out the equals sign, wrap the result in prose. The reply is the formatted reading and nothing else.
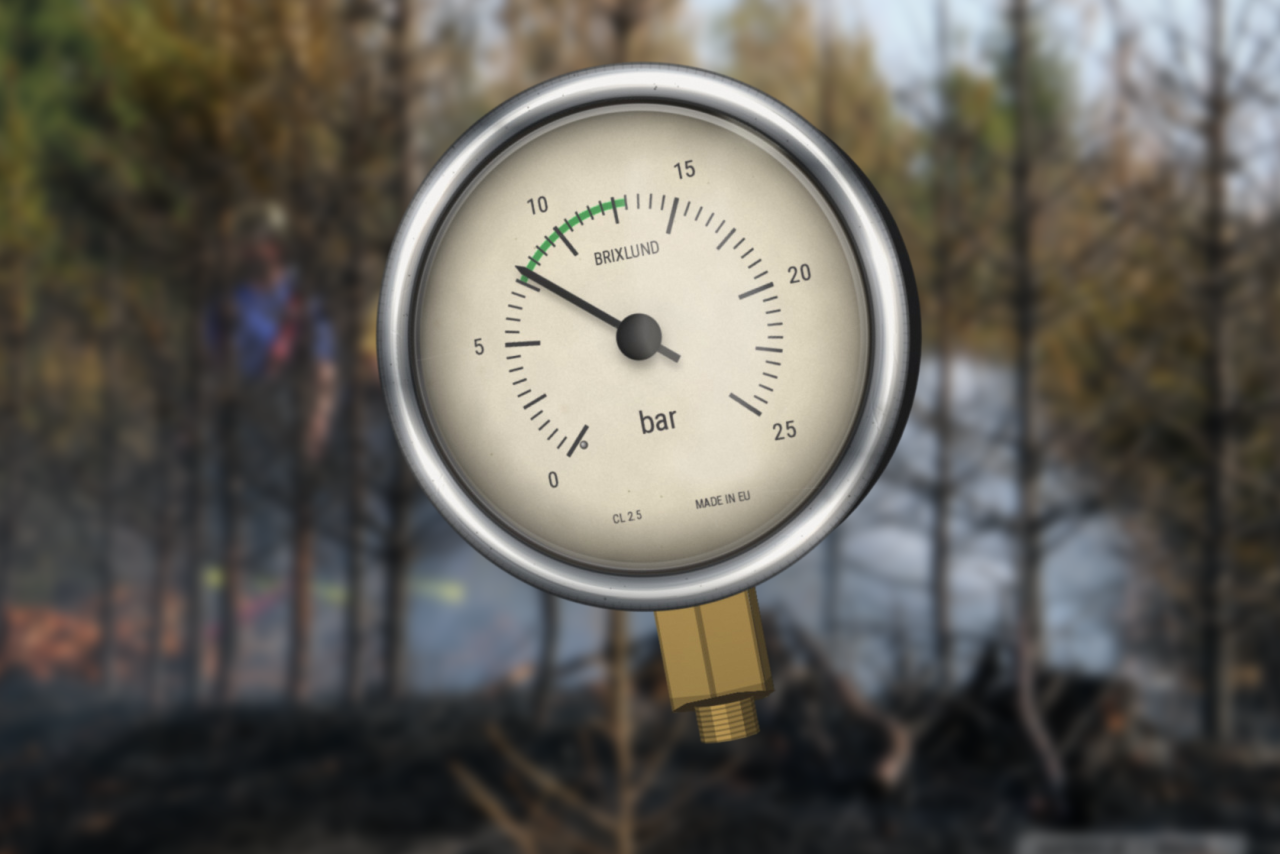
value=8 unit=bar
